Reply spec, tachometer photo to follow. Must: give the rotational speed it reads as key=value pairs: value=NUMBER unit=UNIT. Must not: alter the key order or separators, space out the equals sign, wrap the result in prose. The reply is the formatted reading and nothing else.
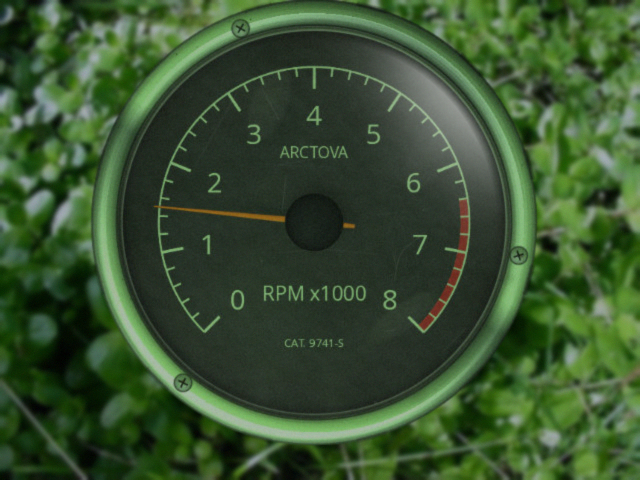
value=1500 unit=rpm
